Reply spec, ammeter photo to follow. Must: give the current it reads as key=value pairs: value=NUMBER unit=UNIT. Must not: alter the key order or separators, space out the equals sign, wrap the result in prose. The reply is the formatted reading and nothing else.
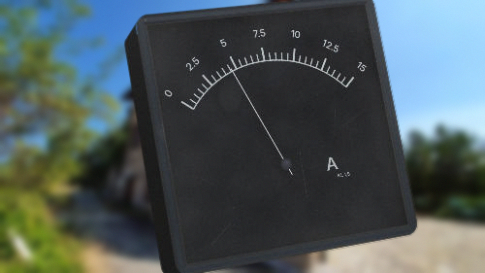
value=4.5 unit=A
